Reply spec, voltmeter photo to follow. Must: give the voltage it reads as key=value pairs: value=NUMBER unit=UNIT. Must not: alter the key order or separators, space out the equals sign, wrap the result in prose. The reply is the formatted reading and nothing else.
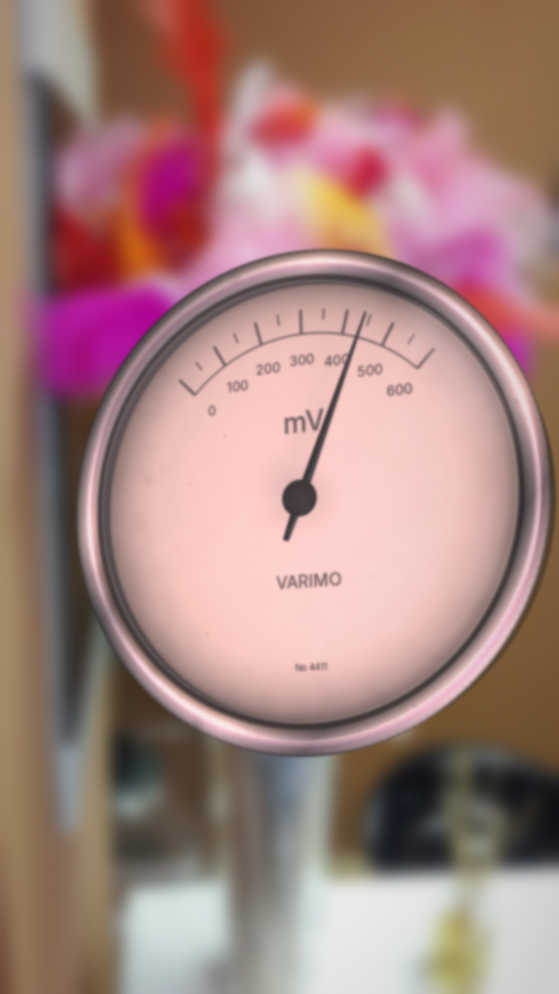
value=450 unit=mV
